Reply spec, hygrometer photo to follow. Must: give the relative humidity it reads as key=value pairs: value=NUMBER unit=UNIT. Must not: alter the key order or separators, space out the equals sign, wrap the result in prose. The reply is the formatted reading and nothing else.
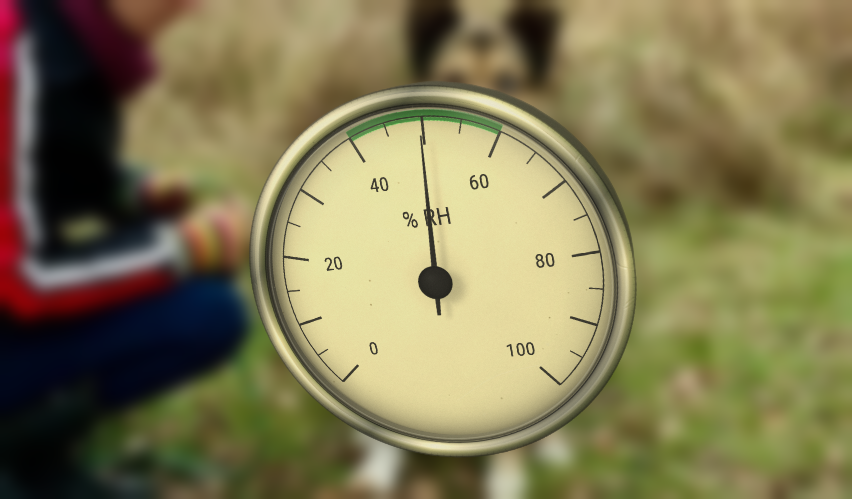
value=50 unit=%
